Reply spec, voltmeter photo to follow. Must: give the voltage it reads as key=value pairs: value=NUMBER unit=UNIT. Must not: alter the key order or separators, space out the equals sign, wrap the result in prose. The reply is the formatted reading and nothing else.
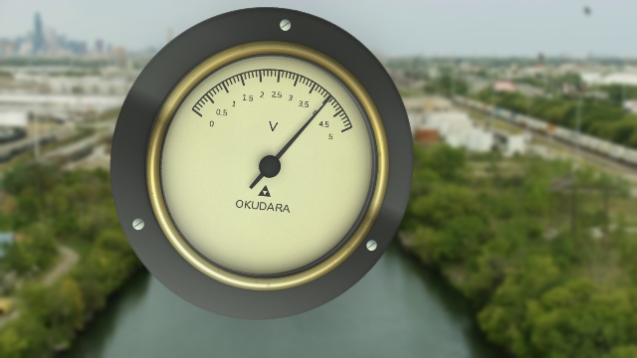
value=4 unit=V
